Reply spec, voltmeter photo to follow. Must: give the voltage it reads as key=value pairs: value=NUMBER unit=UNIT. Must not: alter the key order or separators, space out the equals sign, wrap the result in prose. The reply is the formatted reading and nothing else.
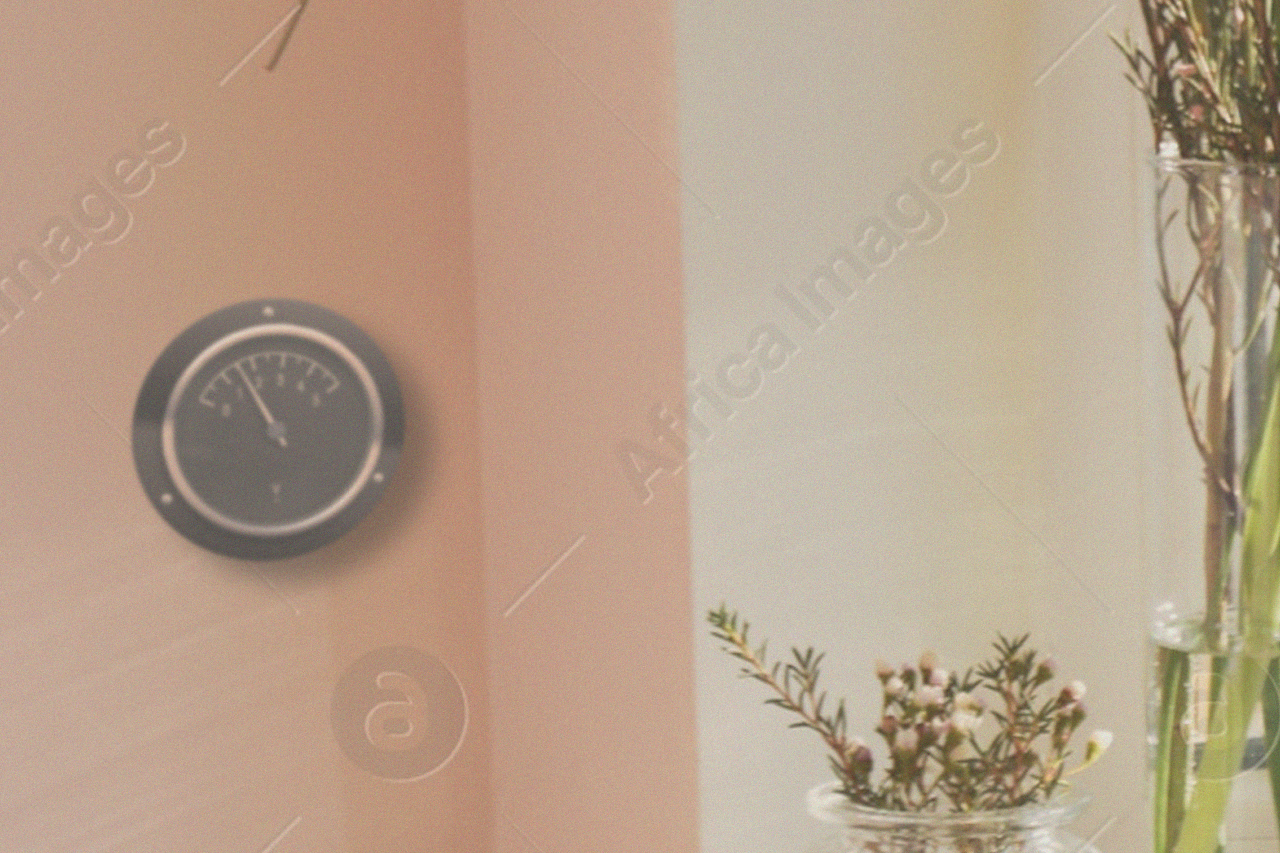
value=1.5 unit=V
